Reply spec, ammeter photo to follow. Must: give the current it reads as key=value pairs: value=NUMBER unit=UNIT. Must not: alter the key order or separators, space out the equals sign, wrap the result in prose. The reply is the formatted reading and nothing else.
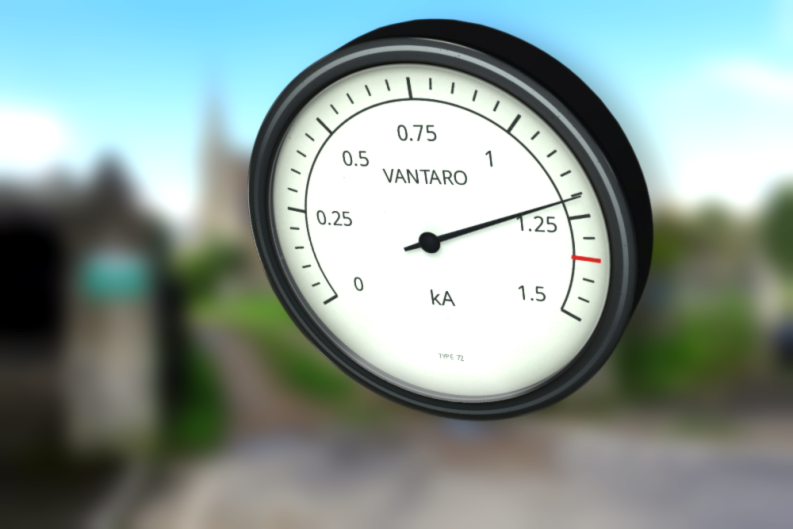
value=1.2 unit=kA
